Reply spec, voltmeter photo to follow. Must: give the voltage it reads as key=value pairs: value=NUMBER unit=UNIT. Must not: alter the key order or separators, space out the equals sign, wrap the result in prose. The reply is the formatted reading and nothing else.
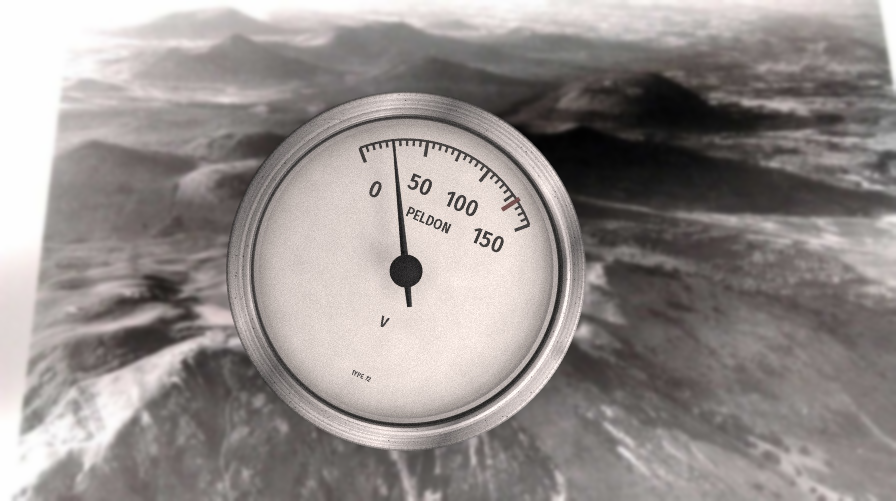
value=25 unit=V
